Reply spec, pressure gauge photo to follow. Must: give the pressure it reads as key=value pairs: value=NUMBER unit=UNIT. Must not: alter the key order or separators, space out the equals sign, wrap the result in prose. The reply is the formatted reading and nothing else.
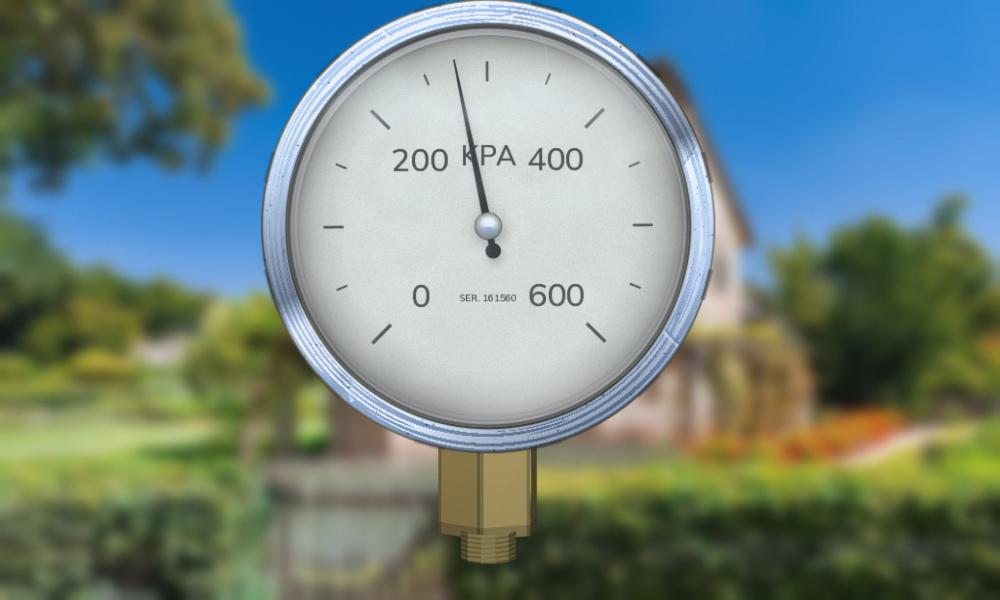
value=275 unit=kPa
